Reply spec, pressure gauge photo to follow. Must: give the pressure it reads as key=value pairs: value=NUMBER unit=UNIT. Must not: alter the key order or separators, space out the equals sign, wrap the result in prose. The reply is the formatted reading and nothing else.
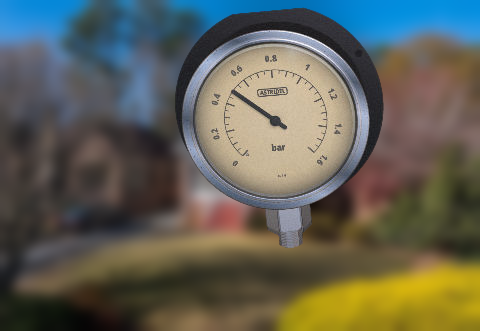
value=0.5 unit=bar
